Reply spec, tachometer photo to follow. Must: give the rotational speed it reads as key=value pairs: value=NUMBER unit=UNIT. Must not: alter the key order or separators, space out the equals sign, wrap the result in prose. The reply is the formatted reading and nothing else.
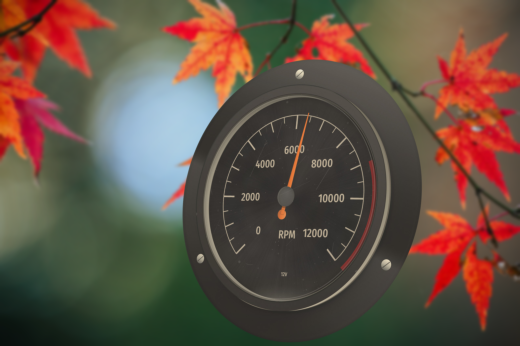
value=6500 unit=rpm
